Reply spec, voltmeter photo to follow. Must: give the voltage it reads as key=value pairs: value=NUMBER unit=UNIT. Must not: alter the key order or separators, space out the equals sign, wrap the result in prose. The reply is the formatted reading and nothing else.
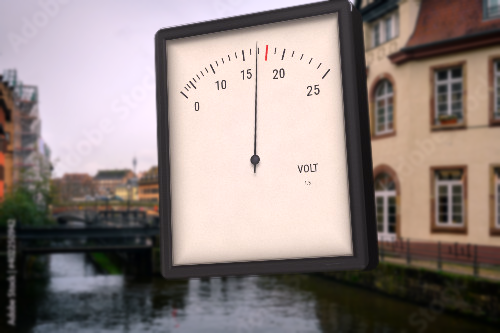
value=17 unit=V
